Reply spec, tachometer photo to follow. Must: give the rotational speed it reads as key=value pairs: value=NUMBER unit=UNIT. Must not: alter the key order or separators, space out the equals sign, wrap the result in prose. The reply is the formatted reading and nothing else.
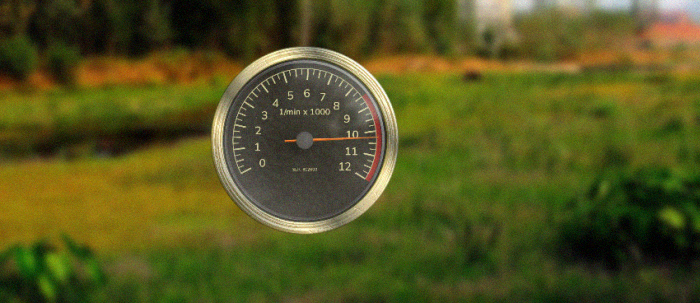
value=10250 unit=rpm
